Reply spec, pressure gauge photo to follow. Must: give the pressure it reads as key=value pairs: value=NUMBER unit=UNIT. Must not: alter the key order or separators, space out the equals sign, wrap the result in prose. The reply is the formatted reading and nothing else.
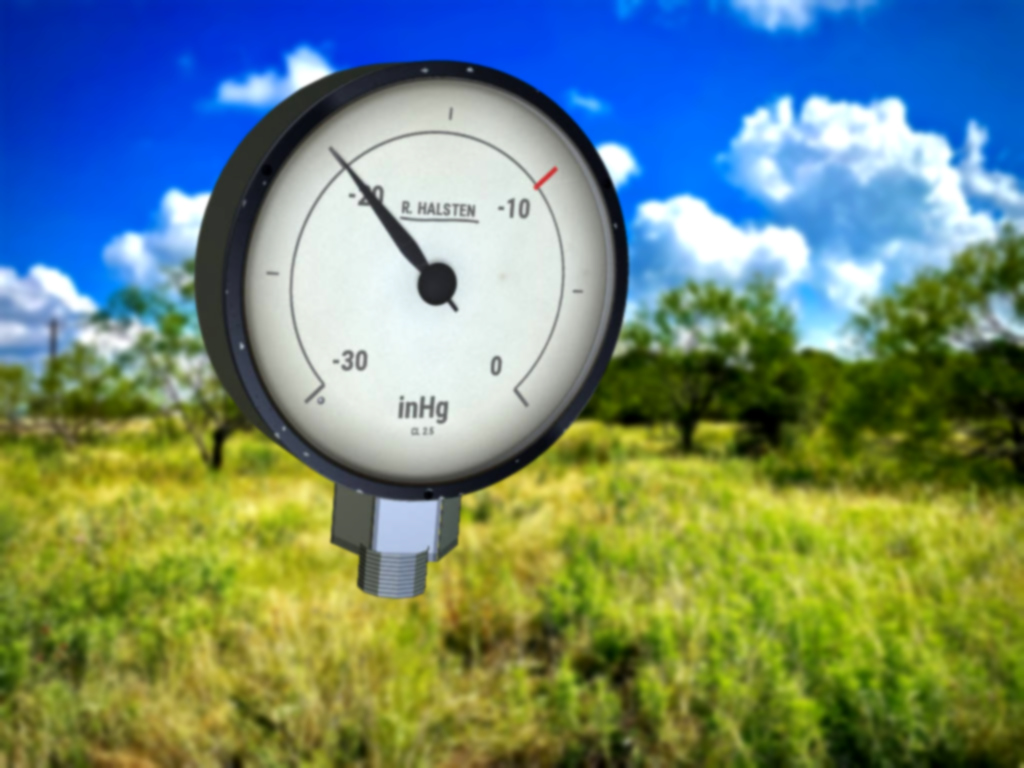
value=-20 unit=inHg
